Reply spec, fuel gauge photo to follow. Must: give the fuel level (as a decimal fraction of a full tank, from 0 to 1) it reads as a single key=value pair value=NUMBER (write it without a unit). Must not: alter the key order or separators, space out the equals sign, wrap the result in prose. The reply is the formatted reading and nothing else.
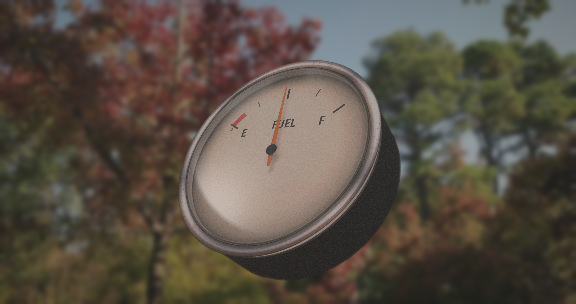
value=0.5
